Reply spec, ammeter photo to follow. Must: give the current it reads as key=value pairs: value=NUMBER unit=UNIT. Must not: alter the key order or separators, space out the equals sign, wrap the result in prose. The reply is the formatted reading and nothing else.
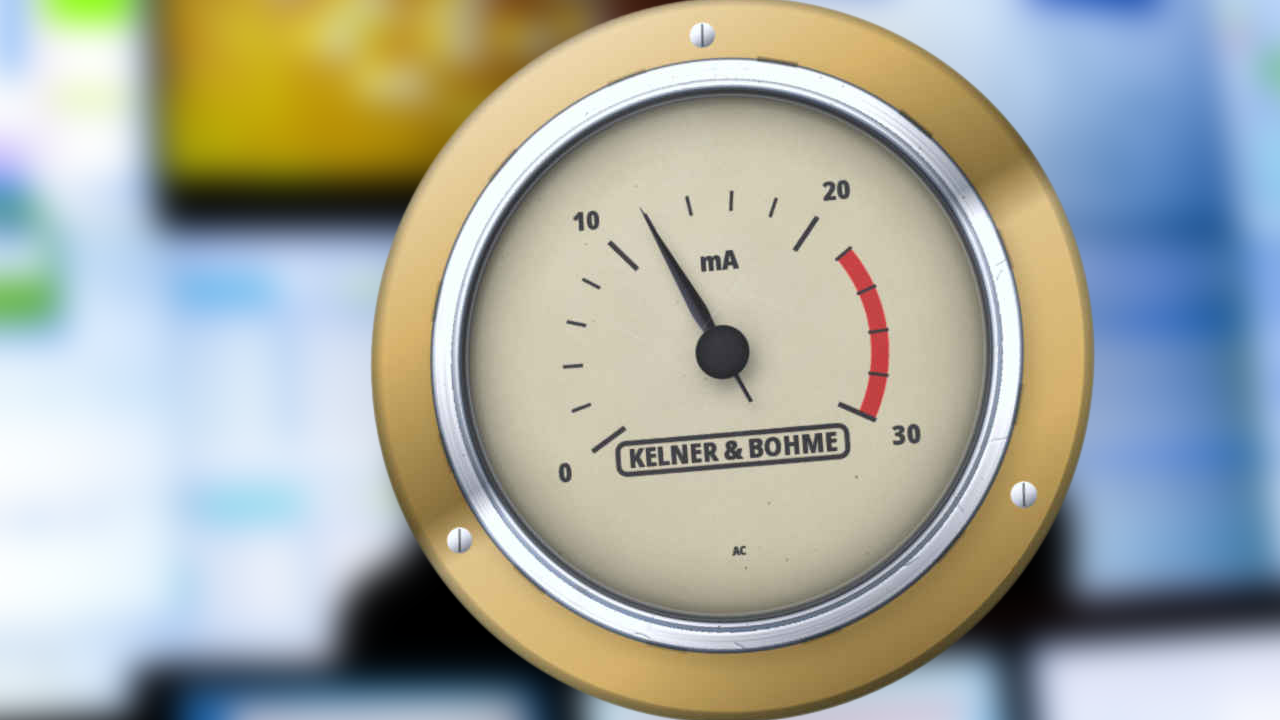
value=12 unit=mA
